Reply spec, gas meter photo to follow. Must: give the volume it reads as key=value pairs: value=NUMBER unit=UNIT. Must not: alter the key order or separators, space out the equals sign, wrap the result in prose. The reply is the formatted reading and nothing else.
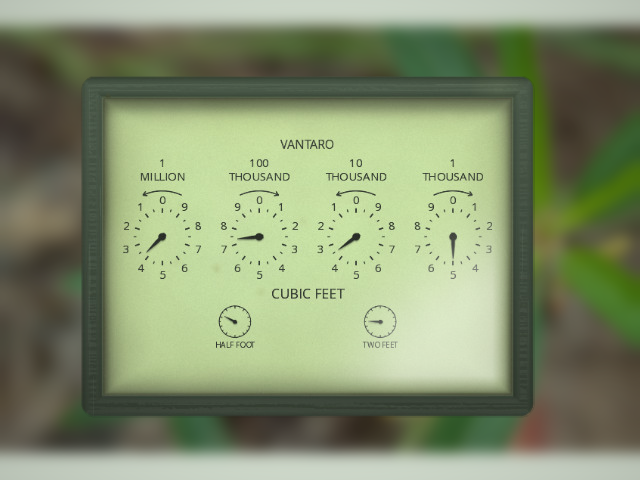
value=373500 unit=ft³
